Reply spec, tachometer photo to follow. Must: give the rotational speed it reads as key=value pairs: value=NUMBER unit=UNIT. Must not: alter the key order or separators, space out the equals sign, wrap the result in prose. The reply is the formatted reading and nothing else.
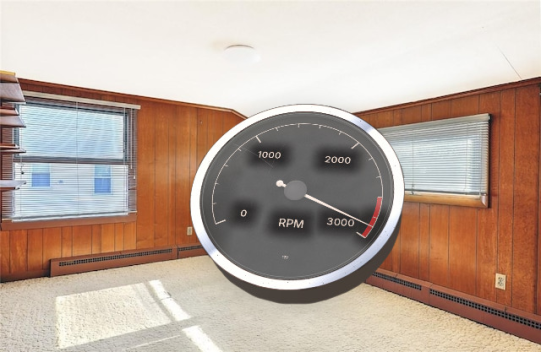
value=2900 unit=rpm
